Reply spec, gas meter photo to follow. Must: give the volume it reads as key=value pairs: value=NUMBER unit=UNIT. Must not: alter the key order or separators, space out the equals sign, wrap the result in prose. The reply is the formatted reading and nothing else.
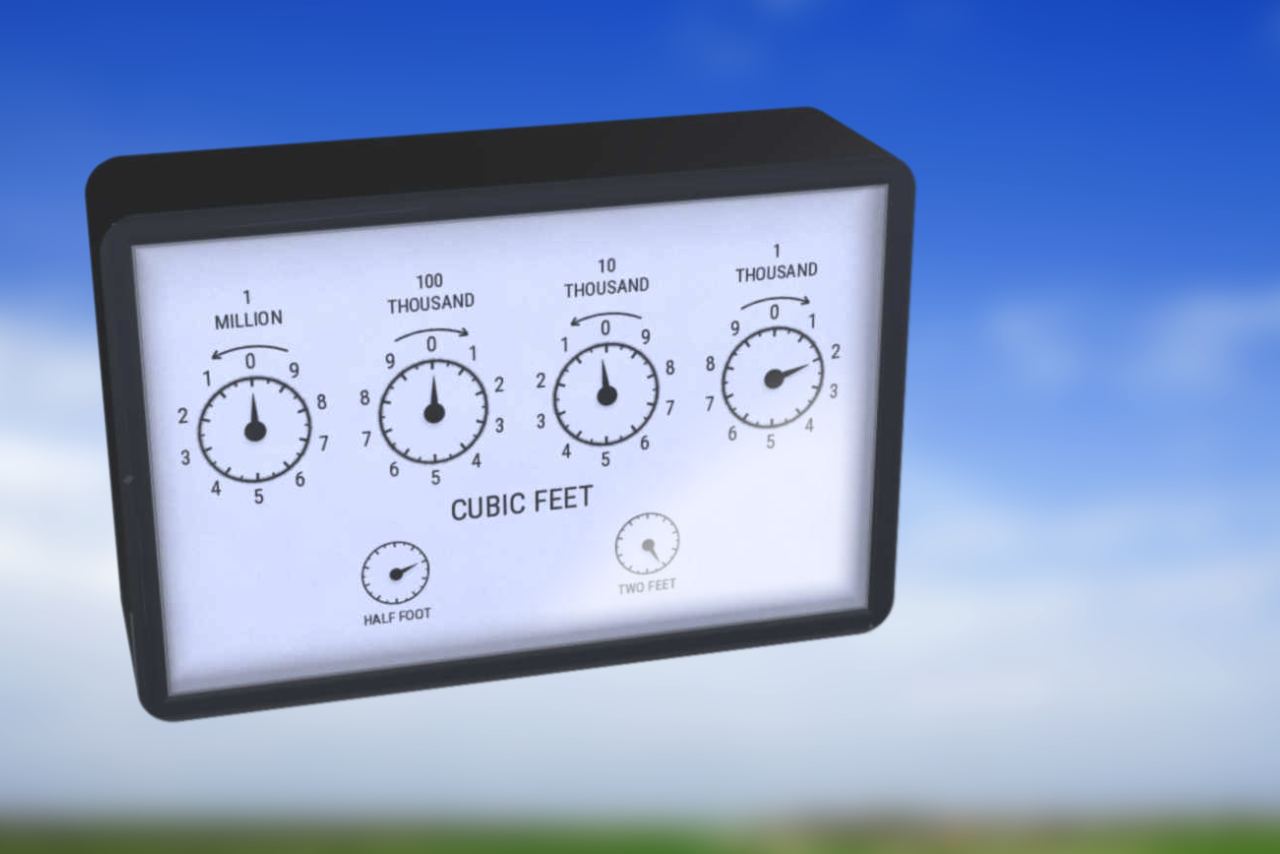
value=200 unit=ft³
